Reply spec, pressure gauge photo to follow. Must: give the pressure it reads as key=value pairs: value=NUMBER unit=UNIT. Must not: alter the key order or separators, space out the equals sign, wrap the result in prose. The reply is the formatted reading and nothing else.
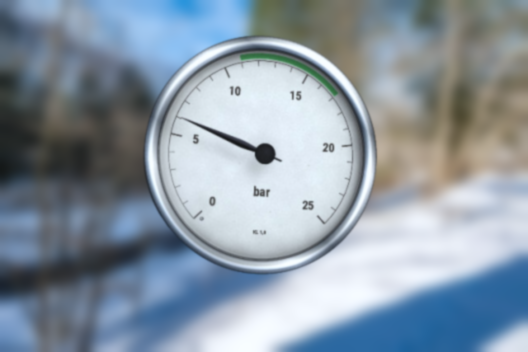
value=6 unit=bar
